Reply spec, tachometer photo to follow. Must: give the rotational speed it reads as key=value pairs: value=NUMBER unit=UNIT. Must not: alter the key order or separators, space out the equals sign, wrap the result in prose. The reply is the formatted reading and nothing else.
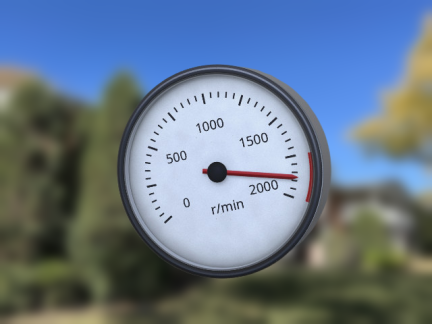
value=1875 unit=rpm
